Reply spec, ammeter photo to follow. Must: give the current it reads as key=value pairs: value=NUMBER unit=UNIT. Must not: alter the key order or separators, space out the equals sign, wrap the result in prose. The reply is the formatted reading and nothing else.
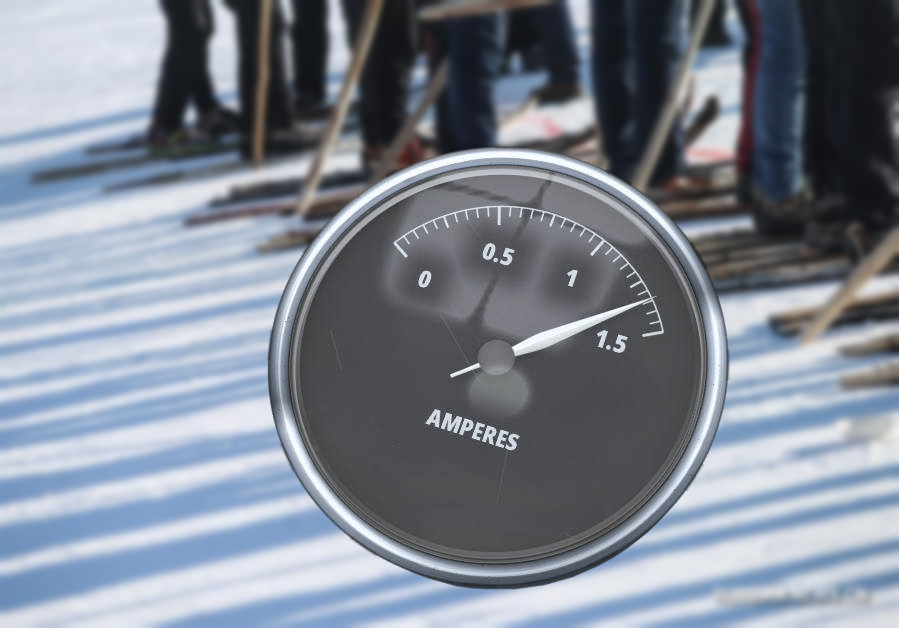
value=1.35 unit=A
